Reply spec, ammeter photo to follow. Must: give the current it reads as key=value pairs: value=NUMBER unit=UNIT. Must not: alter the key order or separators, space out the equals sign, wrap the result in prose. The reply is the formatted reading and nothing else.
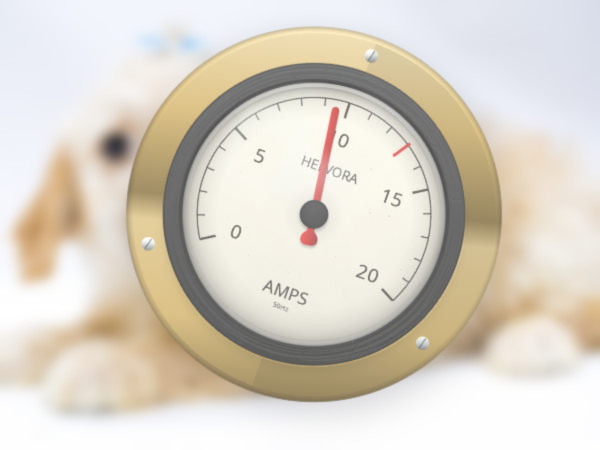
value=9.5 unit=A
